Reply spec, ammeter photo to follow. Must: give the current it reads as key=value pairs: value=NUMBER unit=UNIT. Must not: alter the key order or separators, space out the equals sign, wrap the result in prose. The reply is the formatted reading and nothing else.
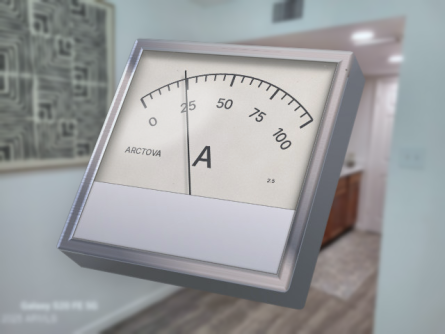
value=25 unit=A
